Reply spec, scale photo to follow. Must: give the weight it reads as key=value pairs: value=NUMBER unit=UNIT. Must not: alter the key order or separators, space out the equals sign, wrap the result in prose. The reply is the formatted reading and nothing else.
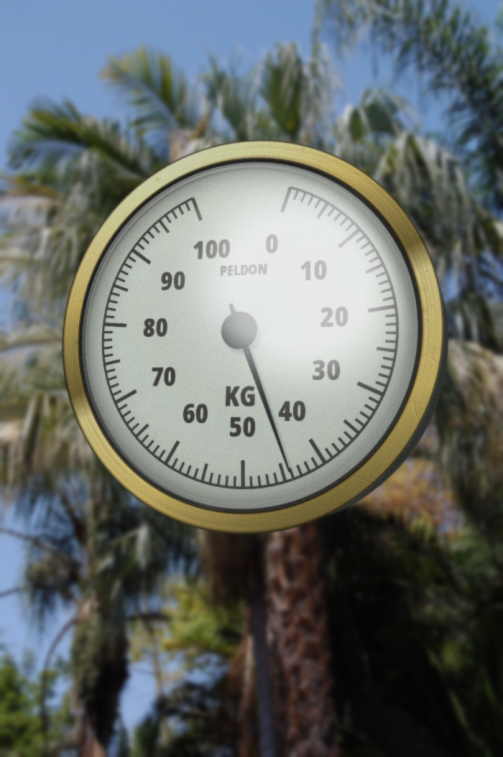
value=44 unit=kg
